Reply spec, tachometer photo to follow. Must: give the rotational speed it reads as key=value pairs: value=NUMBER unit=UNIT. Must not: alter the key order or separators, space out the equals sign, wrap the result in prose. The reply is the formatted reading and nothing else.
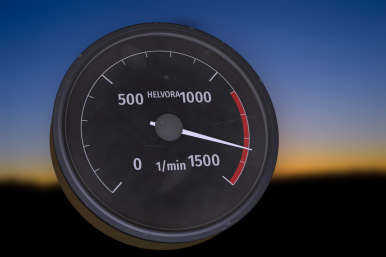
value=1350 unit=rpm
